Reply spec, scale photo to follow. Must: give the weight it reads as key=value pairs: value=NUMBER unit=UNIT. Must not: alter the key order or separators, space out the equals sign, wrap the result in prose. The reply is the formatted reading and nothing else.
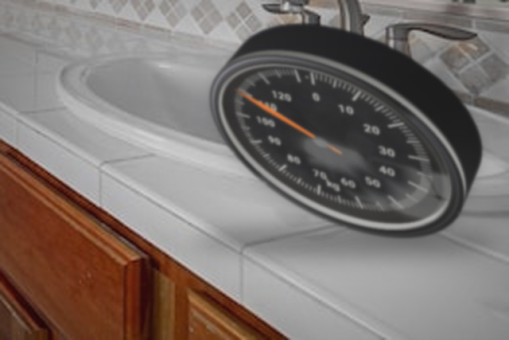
value=110 unit=kg
